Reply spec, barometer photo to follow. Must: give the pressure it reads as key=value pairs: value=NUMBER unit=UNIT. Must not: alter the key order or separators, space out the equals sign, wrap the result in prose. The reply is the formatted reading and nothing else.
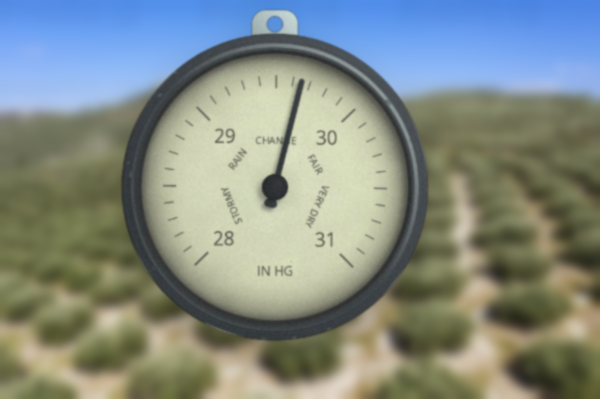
value=29.65 unit=inHg
